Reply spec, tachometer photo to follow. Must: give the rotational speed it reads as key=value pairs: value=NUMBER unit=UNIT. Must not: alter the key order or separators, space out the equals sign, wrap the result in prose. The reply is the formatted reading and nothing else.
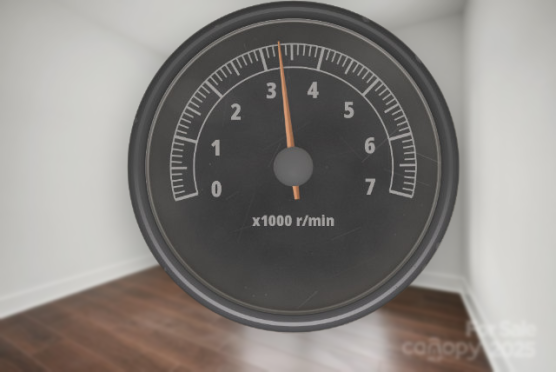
value=3300 unit=rpm
